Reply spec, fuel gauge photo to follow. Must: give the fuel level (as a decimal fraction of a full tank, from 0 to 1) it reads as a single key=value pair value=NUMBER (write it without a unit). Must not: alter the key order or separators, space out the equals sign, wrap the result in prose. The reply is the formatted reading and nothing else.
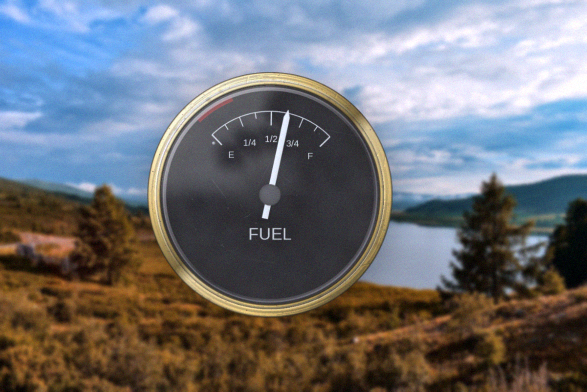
value=0.625
